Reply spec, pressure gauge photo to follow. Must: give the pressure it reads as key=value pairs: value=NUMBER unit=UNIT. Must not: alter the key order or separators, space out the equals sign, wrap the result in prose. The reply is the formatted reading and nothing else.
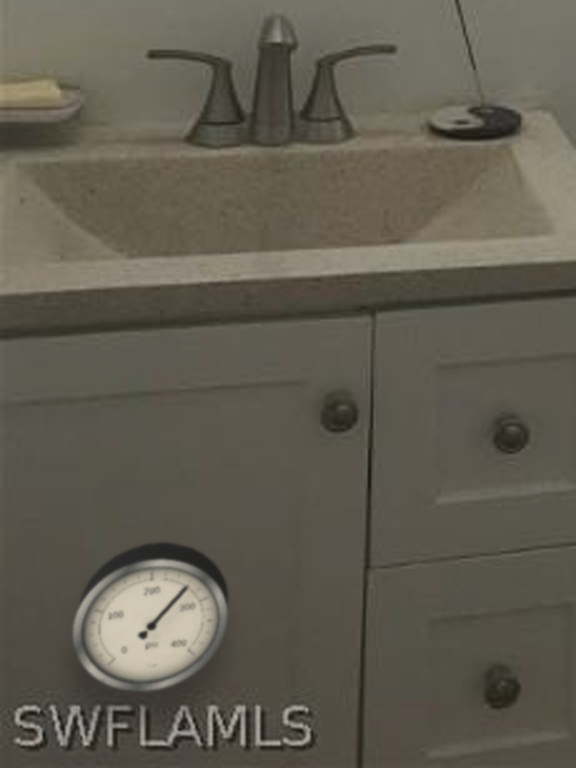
value=260 unit=psi
